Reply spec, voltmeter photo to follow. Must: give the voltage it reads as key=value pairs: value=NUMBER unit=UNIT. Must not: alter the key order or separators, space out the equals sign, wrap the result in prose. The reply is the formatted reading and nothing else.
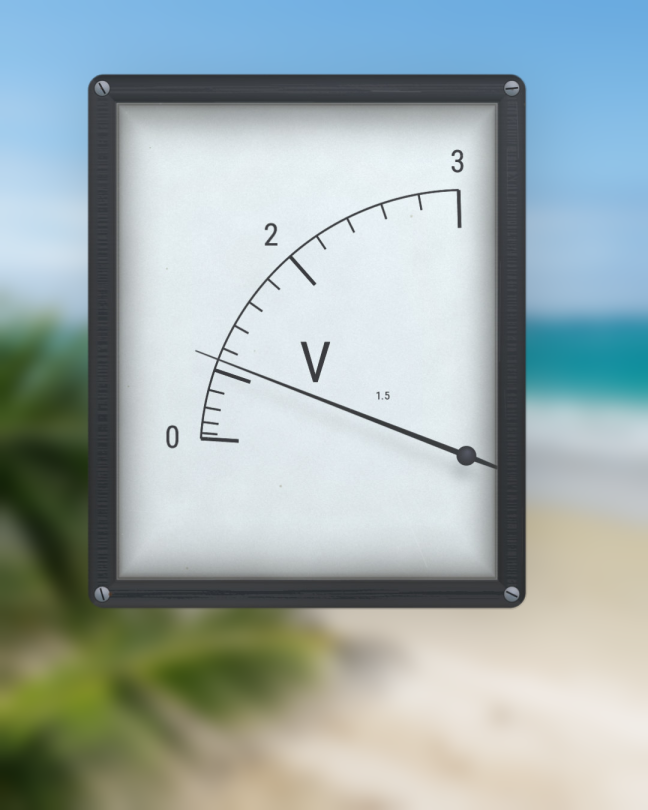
value=1.1 unit=V
